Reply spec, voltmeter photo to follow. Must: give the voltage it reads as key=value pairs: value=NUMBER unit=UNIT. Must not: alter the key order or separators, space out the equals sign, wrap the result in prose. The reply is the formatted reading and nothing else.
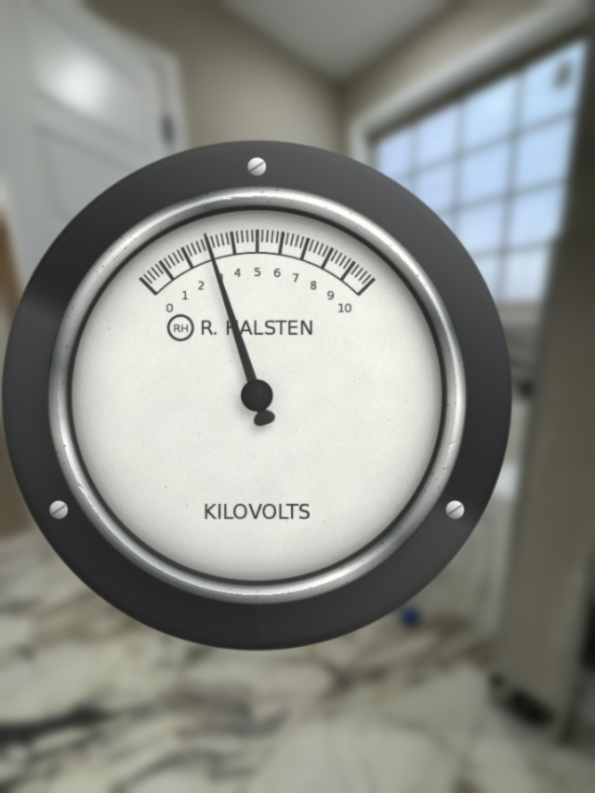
value=3 unit=kV
